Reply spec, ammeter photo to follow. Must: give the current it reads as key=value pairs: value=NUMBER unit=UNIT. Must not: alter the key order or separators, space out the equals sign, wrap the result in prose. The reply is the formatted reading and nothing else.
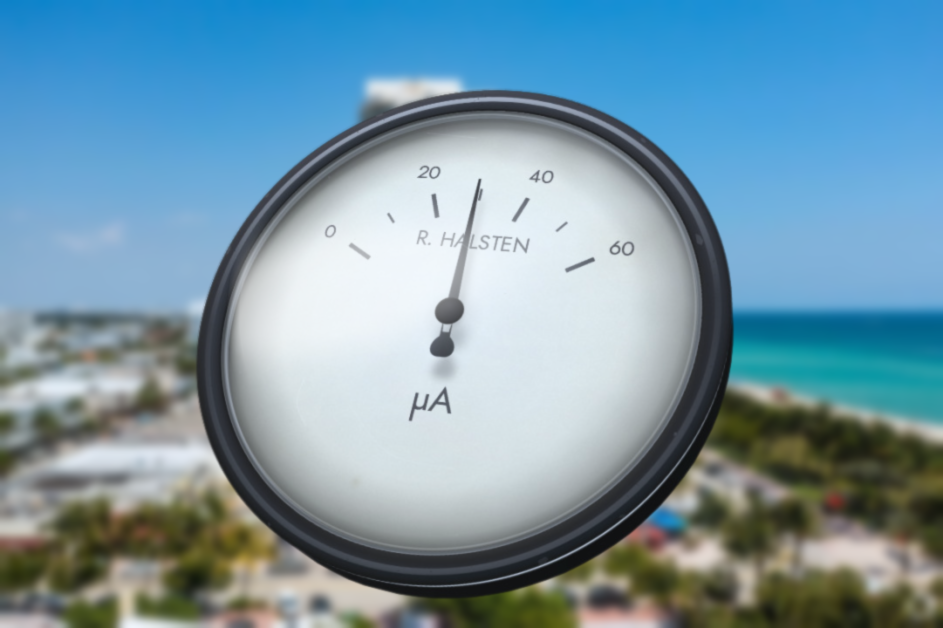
value=30 unit=µA
